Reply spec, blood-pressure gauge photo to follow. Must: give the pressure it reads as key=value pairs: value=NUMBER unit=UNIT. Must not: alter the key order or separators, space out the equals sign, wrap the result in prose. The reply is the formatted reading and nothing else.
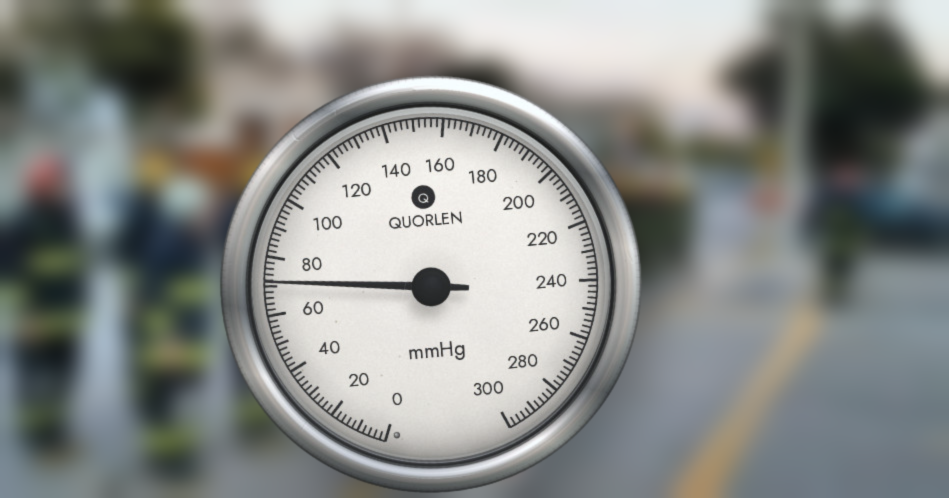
value=72 unit=mmHg
